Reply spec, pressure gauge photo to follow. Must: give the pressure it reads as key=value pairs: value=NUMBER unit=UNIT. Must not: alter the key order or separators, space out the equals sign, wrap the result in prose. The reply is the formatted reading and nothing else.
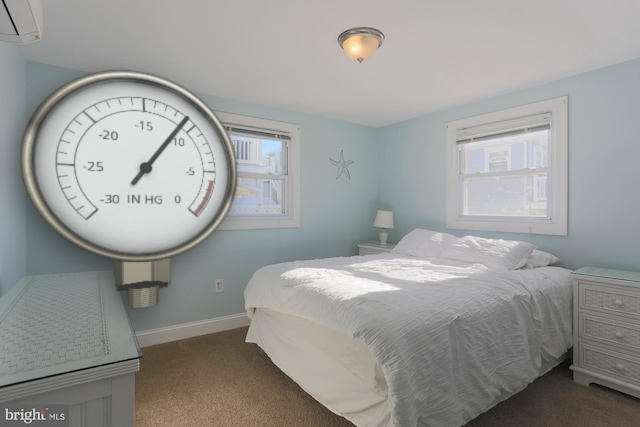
value=-11 unit=inHg
